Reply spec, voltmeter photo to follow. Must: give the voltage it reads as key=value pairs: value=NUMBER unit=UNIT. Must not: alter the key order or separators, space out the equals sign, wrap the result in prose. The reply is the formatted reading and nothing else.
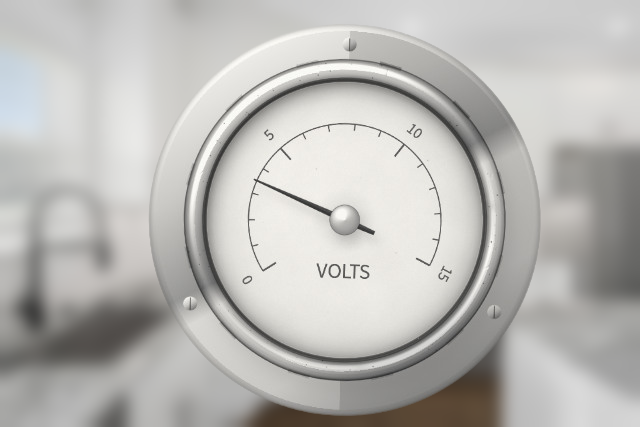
value=3.5 unit=V
